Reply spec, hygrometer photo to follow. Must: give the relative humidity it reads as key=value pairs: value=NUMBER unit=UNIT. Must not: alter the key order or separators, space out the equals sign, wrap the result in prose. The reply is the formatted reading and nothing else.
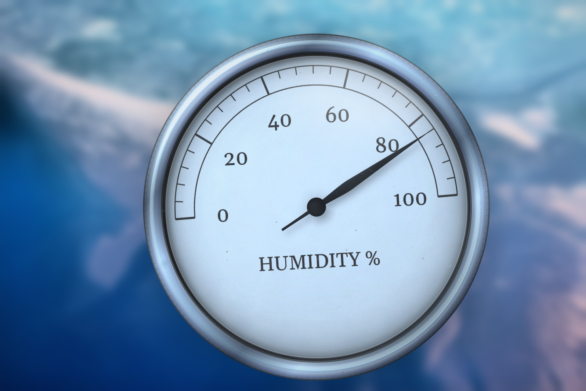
value=84 unit=%
